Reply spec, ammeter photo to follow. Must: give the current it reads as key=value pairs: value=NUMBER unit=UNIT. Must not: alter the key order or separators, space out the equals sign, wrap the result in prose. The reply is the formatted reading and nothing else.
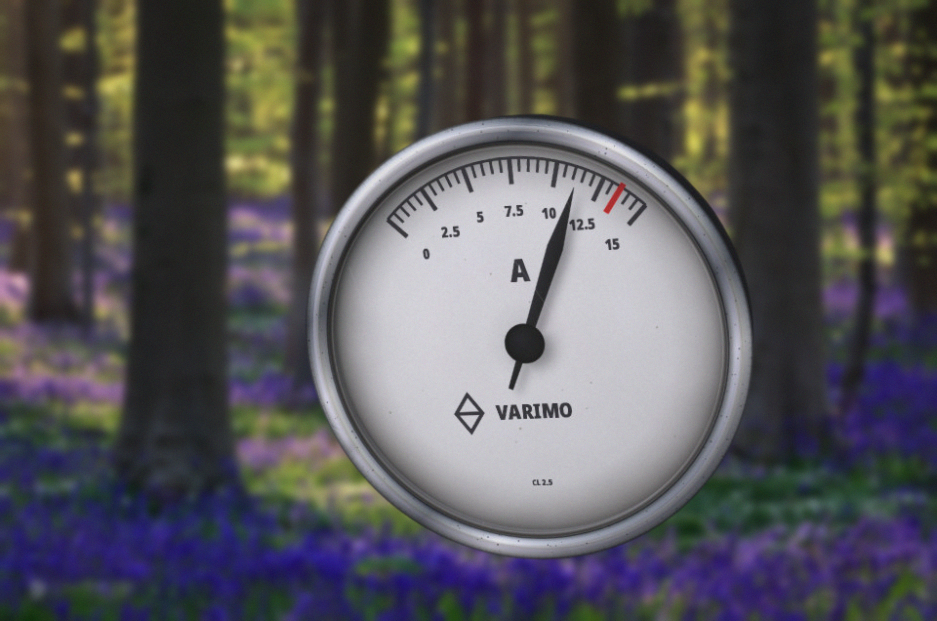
value=11.25 unit=A
